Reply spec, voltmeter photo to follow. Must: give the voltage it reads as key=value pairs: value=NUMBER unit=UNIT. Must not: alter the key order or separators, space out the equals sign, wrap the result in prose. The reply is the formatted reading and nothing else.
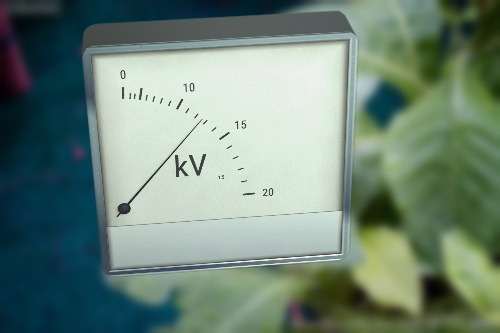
value=12.5 unit=kV
